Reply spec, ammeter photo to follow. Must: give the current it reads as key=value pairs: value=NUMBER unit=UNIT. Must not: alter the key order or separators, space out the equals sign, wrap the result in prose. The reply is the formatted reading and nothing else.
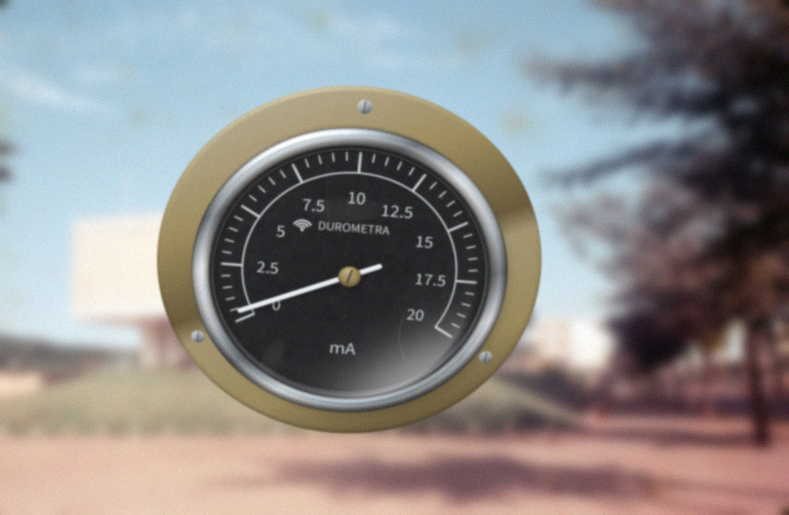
value=0.5 unit=mA
